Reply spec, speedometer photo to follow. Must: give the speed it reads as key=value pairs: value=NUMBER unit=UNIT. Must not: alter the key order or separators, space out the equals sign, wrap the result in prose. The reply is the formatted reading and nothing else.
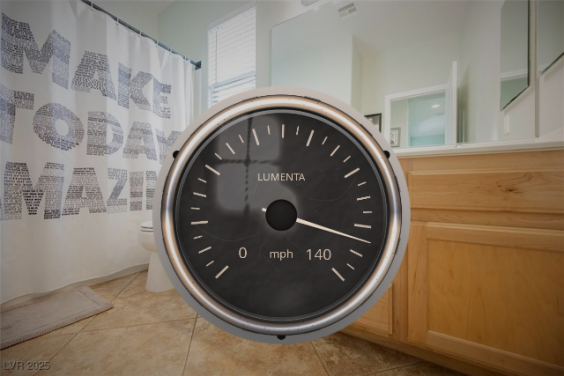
value=125 unit=mph
